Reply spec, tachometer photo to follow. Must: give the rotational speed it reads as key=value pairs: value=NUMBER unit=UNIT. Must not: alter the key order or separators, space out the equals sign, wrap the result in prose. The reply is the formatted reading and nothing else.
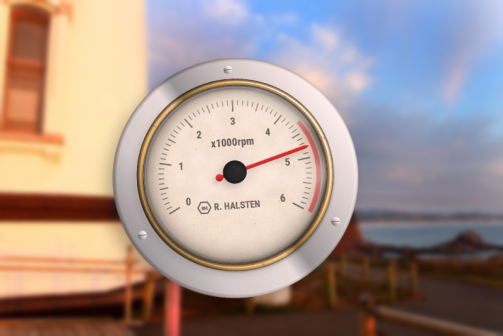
value=4800 unit=rpm
